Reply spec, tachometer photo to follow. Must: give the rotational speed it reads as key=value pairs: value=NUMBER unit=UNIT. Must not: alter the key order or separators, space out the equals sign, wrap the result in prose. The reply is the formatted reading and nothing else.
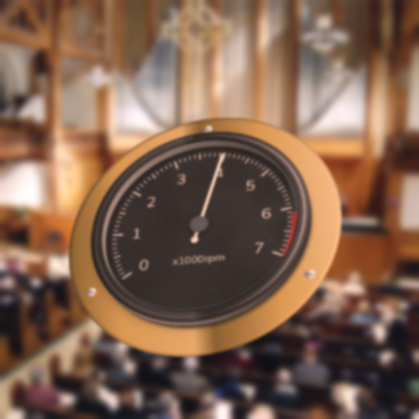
value=4000 unit=rpm
